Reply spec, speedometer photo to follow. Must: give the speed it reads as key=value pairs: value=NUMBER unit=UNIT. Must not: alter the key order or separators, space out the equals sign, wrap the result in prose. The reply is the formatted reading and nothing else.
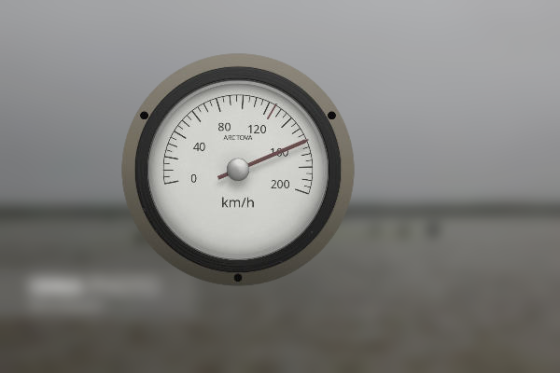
value=160 unit=km/h
